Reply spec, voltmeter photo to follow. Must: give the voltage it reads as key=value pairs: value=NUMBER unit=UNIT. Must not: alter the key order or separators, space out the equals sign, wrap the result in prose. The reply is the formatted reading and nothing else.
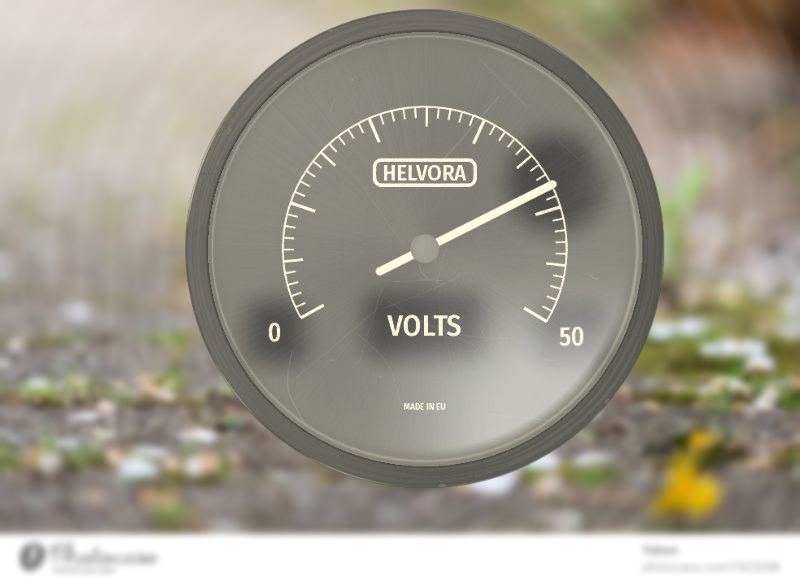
value=38 unit=V
